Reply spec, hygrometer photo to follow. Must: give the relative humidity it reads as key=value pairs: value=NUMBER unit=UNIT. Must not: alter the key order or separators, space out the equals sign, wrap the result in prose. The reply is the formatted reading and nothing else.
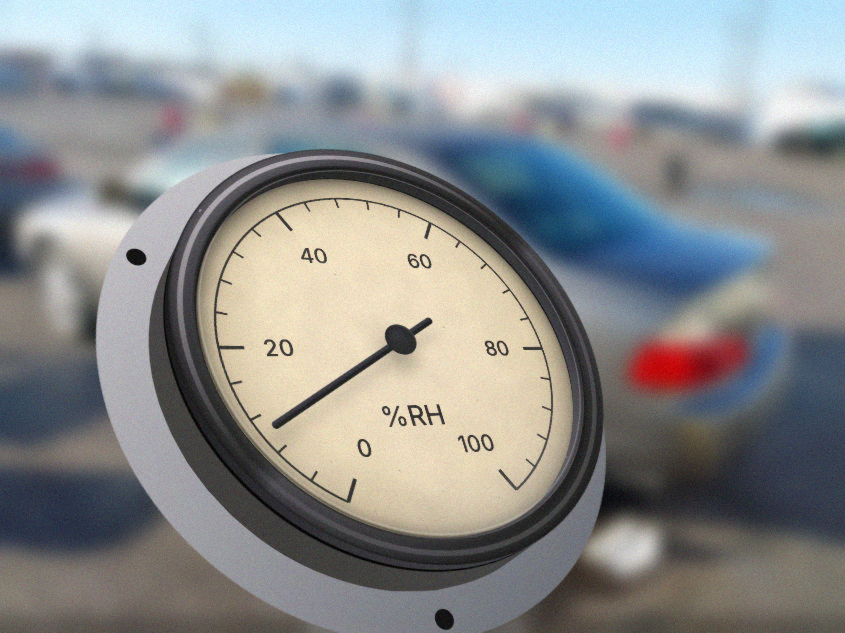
value=10 unit=%
